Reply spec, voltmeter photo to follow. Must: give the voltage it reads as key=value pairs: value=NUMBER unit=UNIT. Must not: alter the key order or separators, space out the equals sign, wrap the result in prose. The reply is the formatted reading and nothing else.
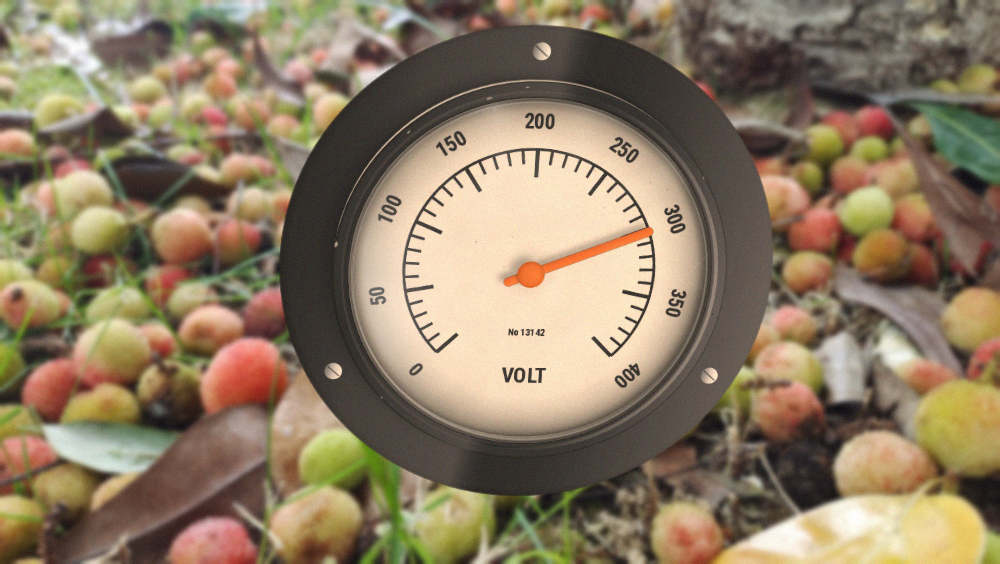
value=300 unit=V
